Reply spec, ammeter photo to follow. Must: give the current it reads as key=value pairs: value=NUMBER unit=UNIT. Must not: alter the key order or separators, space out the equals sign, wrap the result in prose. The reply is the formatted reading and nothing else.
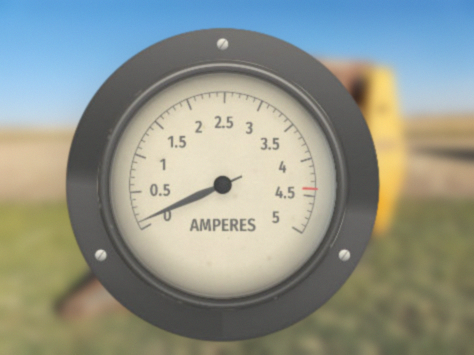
value=0.1 unit=A
